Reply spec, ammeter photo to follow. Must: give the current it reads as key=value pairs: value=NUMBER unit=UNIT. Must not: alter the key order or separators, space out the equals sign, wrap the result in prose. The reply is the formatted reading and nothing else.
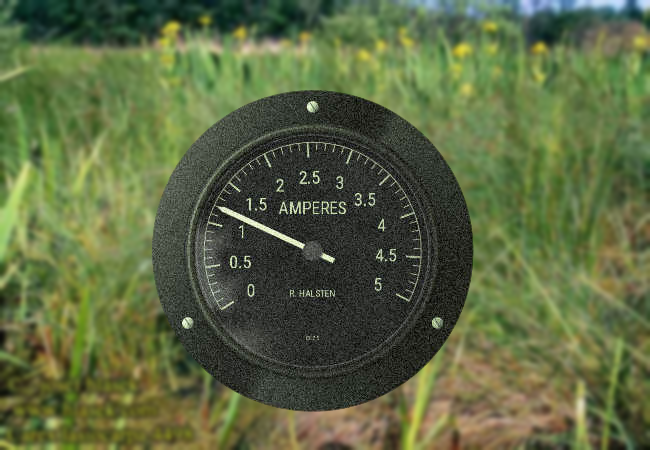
value=1.2 unit=A
